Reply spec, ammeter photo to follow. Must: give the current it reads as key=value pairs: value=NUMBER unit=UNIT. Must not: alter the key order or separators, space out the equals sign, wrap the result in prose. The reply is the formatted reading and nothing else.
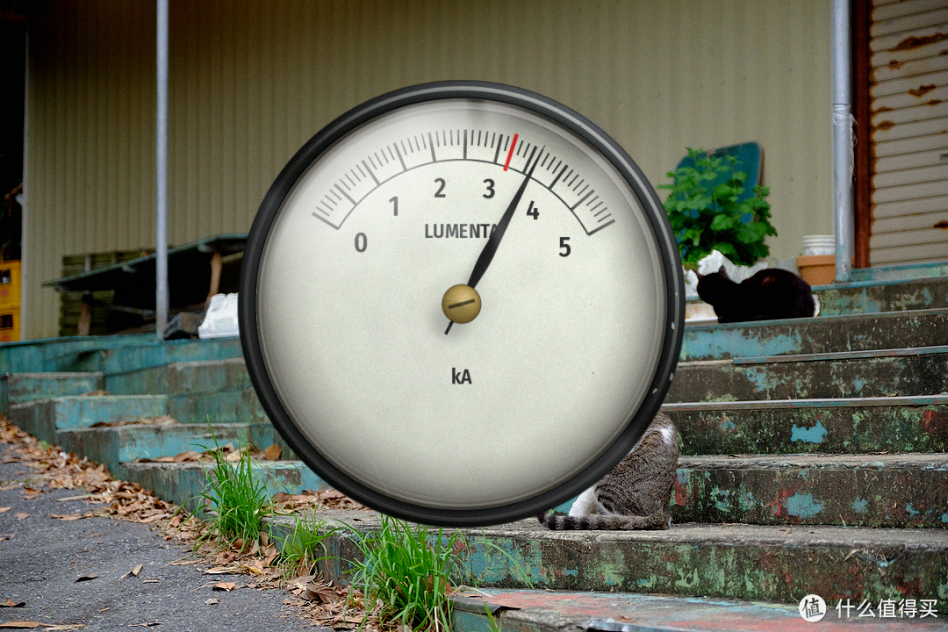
value=3.6 unit=kA
